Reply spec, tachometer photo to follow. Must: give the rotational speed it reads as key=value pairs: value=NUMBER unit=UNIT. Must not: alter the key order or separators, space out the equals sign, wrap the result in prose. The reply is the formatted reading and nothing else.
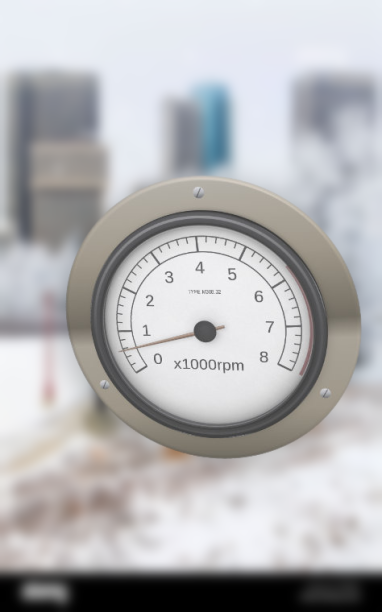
value=600 unit=rpm
